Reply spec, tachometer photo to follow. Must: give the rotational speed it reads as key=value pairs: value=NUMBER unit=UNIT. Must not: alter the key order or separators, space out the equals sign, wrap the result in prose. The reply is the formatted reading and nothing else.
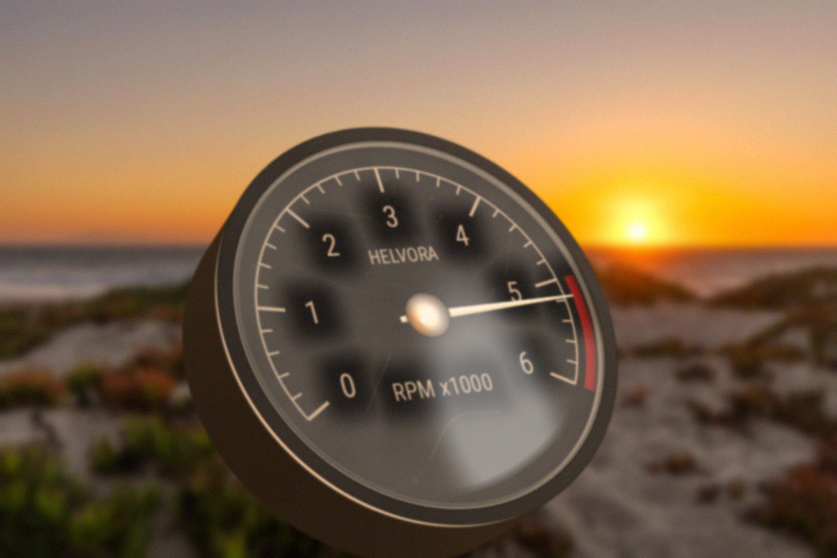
value=5200 unit=rpm
